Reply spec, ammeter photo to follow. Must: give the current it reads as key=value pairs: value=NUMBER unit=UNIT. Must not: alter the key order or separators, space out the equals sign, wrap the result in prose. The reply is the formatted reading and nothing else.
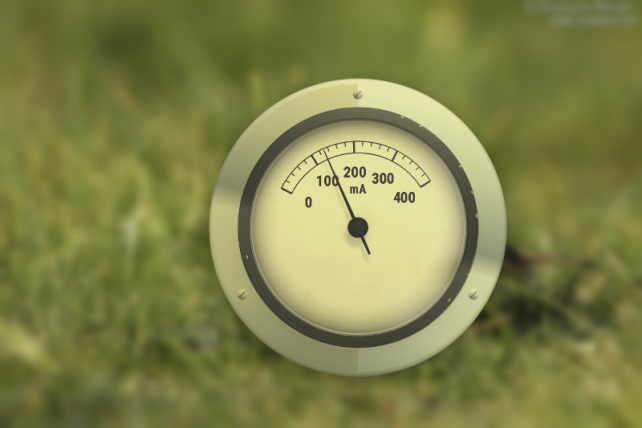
value=130 unit=mA
